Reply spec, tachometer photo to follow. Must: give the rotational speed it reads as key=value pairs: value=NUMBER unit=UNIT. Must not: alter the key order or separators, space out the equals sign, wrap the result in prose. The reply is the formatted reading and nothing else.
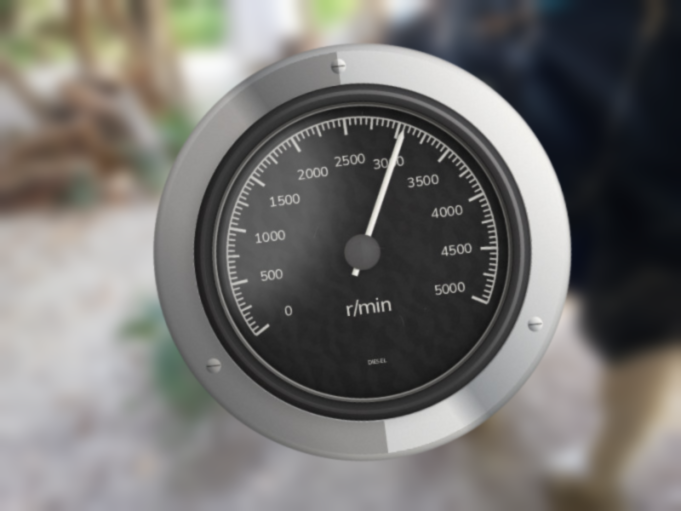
value=3050 unit=rpm
